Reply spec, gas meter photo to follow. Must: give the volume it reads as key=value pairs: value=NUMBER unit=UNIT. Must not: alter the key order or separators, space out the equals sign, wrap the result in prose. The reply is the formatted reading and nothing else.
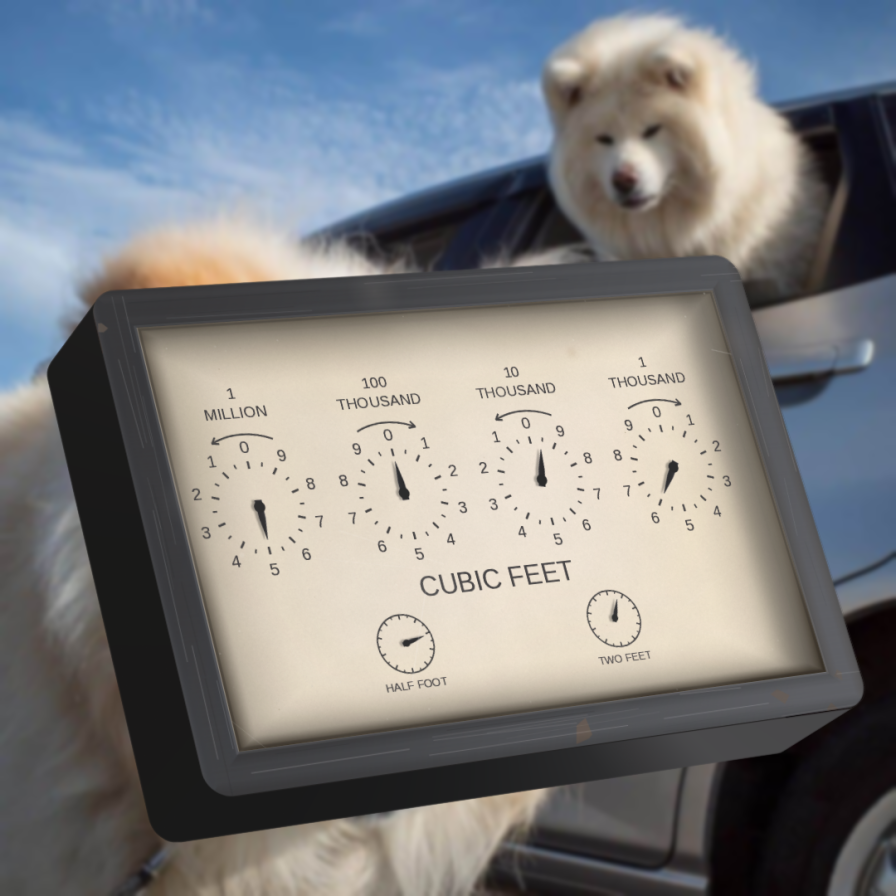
value=499600 unit=ft³
